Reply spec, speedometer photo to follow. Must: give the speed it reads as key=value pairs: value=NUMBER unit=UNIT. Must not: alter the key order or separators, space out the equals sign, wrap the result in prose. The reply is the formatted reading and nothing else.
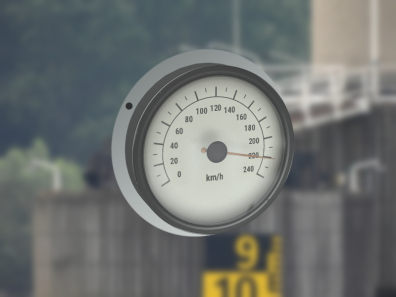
value=220 unit=km/h
